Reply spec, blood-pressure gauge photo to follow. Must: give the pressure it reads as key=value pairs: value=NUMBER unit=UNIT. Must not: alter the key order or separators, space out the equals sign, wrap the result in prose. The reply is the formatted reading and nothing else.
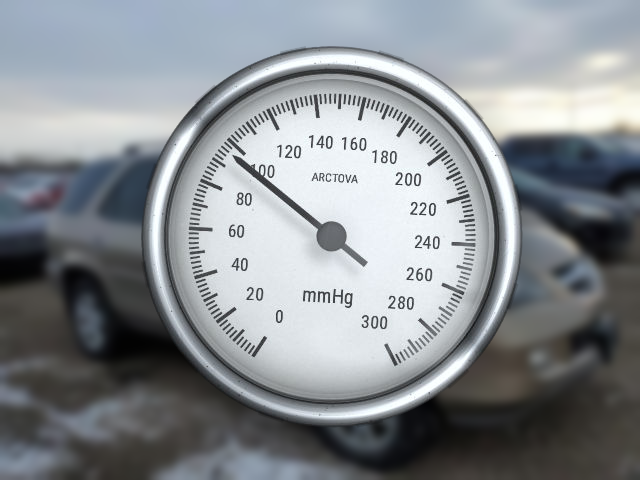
value=96 unit=mmHg
